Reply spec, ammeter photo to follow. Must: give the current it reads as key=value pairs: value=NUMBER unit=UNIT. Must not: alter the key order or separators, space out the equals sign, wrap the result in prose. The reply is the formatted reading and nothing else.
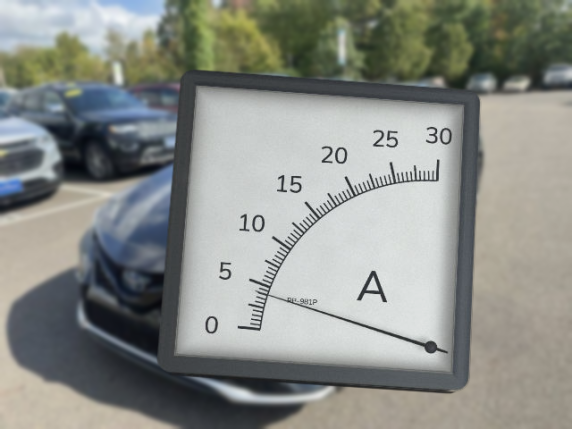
value=4 unit=A
